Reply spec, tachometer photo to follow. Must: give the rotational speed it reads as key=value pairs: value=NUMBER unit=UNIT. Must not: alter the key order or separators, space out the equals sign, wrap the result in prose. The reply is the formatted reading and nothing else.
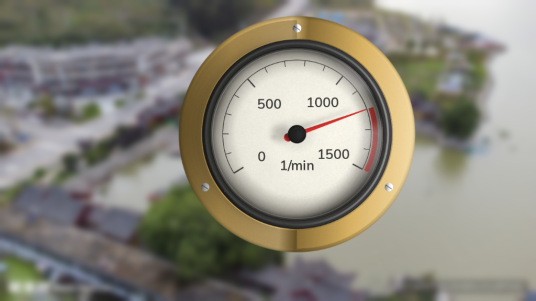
value=1200 unit=rpm
